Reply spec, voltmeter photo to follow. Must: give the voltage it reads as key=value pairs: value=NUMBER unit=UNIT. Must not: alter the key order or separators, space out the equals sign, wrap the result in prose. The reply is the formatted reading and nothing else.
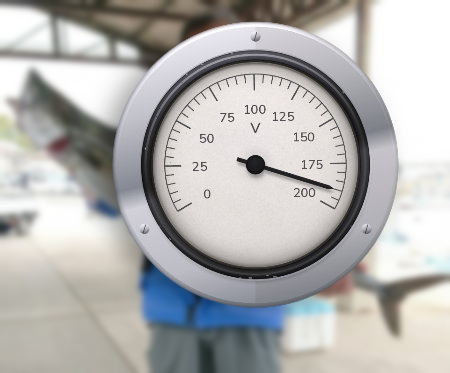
value=190 unit=V
